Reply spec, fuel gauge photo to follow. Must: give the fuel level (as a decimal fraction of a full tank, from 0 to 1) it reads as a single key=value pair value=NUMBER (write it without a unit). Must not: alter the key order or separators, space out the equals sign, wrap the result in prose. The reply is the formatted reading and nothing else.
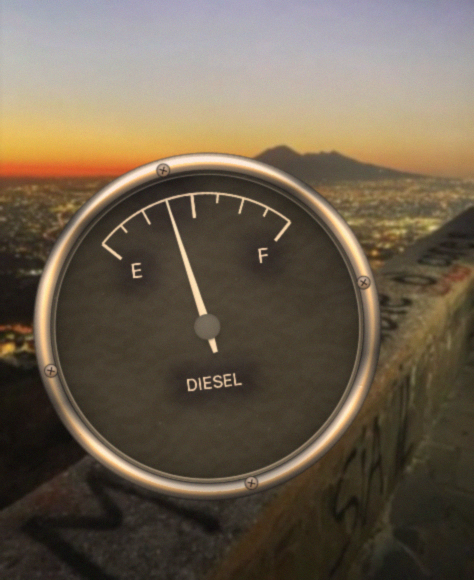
value=0.375
